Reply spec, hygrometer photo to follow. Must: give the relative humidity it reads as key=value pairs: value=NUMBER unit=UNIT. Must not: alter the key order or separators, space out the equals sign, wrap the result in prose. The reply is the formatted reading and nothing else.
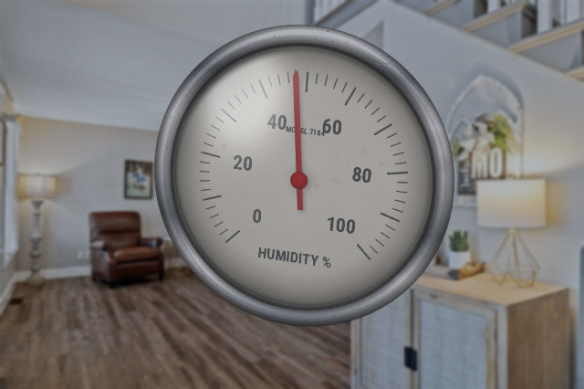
value=48 unit=%
